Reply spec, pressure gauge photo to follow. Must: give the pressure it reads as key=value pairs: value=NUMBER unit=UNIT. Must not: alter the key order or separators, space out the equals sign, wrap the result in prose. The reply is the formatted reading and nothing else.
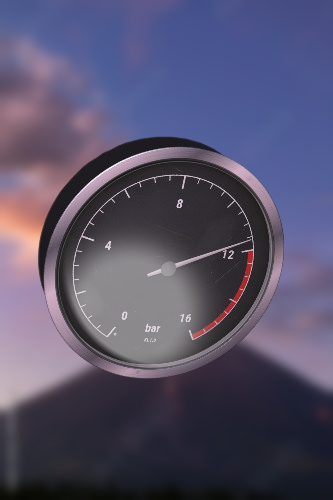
value=11.5 unit=bar
